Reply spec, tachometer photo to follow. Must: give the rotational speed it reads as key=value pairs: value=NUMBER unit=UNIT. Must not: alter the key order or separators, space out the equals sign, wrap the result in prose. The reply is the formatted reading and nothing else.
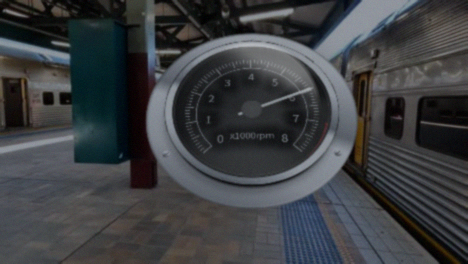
value=6000 unit=rpm
